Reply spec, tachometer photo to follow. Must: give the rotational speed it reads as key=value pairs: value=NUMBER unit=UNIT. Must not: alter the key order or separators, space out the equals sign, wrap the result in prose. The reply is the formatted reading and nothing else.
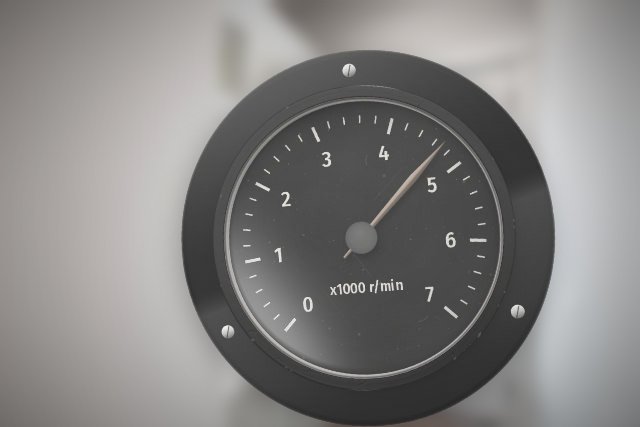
value=4700 unit=rpm
